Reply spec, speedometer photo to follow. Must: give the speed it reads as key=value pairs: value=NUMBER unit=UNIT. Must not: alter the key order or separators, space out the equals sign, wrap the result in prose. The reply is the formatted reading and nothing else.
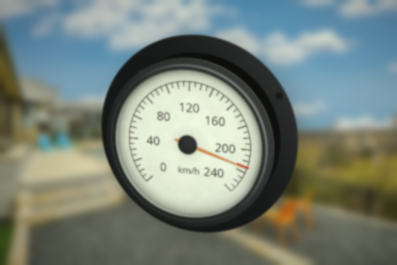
value=215 unit=km/h
